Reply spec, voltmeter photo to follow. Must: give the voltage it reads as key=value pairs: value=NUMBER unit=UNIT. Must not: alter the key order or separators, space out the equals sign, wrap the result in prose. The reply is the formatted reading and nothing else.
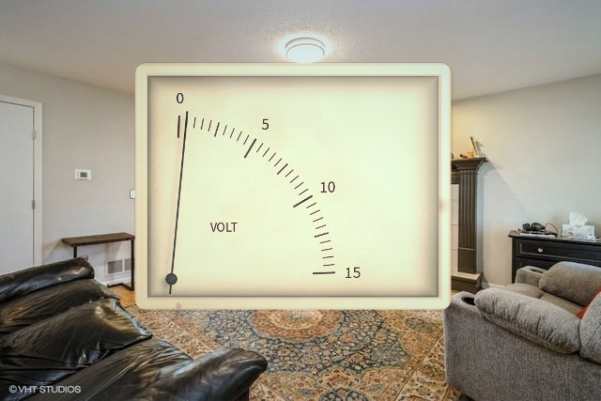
value=0.5 unit=V
